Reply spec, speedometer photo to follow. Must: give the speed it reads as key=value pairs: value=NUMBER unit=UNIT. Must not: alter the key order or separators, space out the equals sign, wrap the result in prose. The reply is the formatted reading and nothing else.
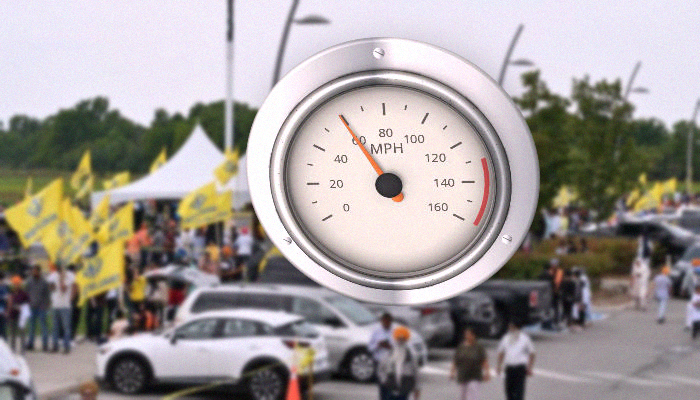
value=60 unit=mph
